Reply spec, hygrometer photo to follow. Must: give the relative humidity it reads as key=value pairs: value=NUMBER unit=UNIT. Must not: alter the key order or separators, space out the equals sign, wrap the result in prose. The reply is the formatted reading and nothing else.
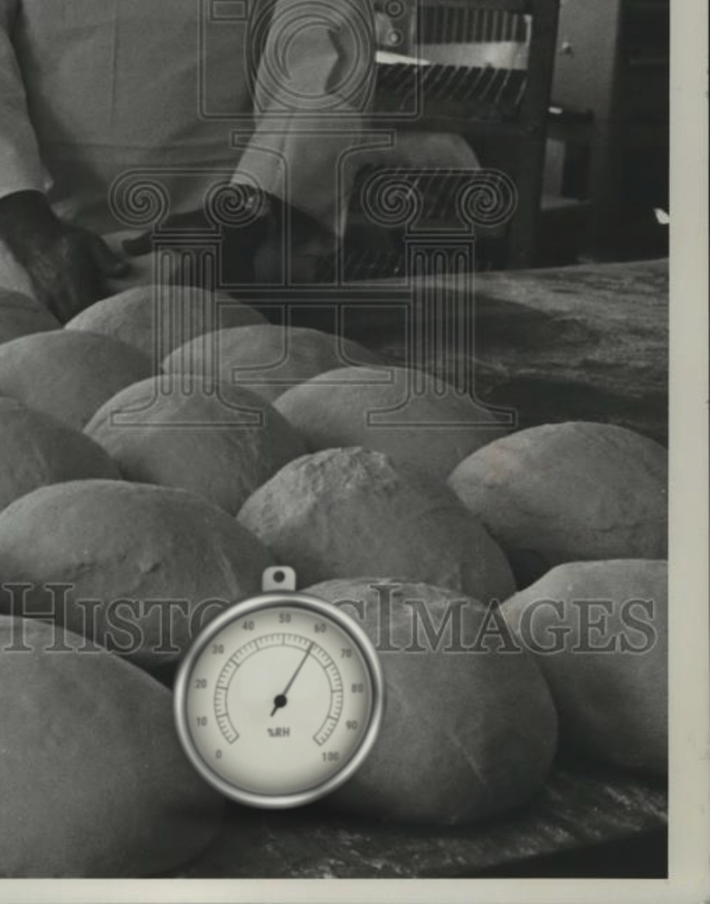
value=60 unit=%
